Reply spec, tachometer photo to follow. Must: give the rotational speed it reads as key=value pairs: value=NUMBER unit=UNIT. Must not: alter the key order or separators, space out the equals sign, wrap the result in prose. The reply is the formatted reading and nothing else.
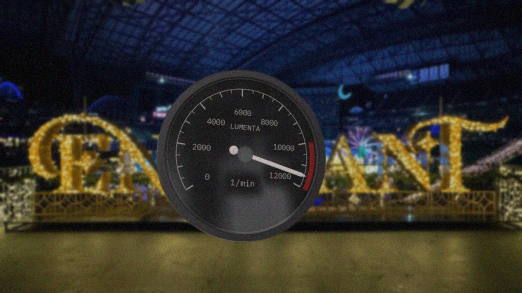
value=11500 unit=rpm
